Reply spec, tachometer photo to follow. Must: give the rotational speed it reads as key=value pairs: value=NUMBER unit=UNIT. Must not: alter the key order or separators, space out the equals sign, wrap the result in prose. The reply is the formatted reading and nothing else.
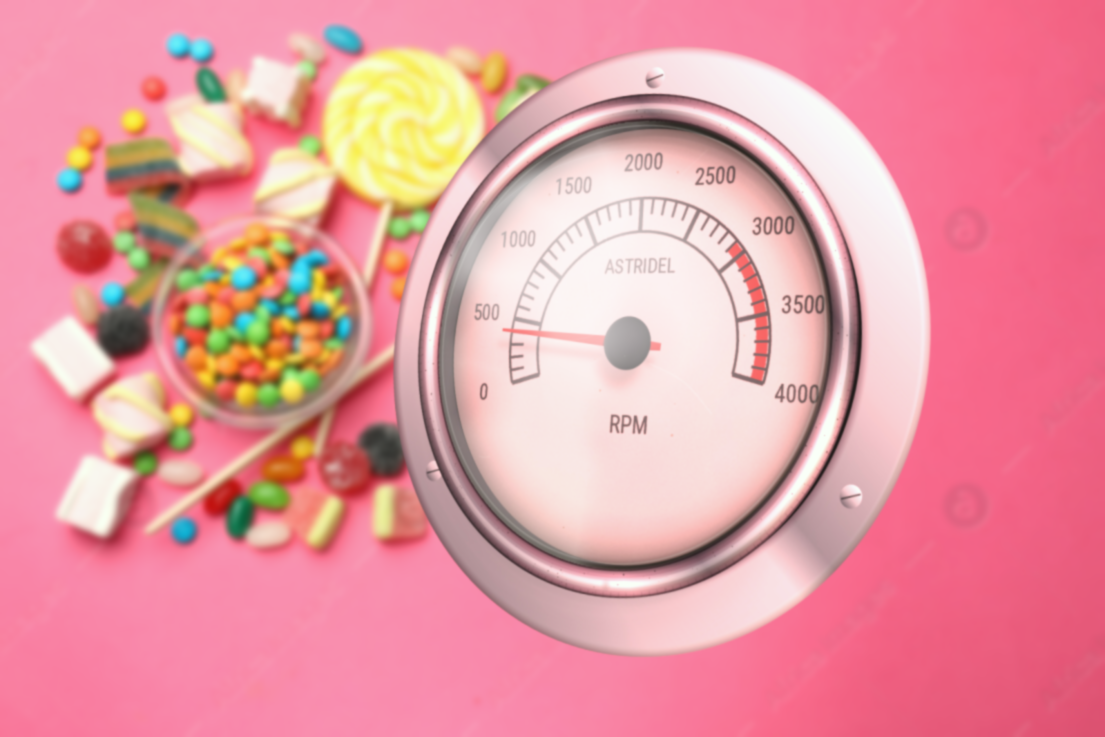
value=400 unit=rpm
